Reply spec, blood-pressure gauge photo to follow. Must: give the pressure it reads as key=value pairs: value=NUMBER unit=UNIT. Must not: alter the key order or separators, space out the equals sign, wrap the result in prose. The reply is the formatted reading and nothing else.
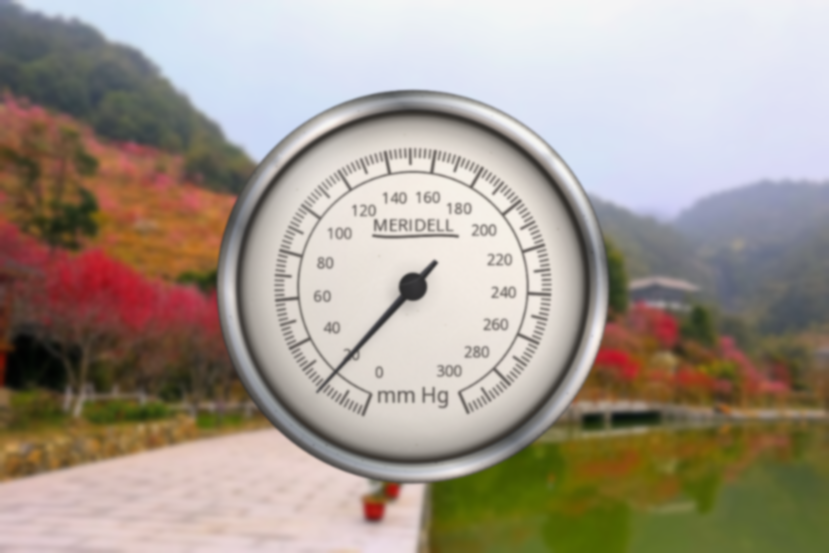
value=20 unit=mmHg
